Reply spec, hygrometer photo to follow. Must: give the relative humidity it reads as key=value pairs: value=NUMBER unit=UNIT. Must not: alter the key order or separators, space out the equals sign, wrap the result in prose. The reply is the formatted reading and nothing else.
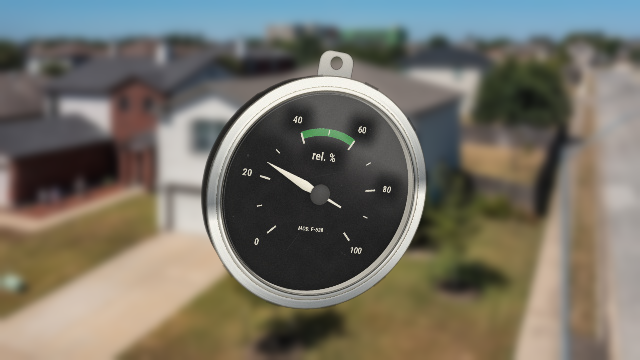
value=25 unit=%
